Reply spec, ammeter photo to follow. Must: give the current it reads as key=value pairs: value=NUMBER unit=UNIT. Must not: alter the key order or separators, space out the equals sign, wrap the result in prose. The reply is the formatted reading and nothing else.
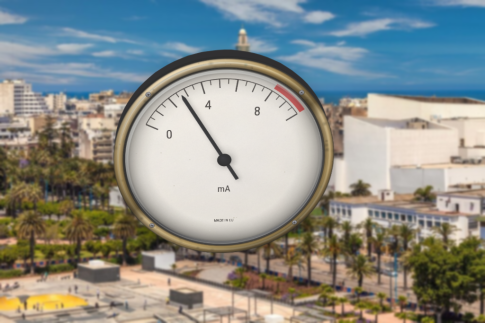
value=2.75 unit=mA
